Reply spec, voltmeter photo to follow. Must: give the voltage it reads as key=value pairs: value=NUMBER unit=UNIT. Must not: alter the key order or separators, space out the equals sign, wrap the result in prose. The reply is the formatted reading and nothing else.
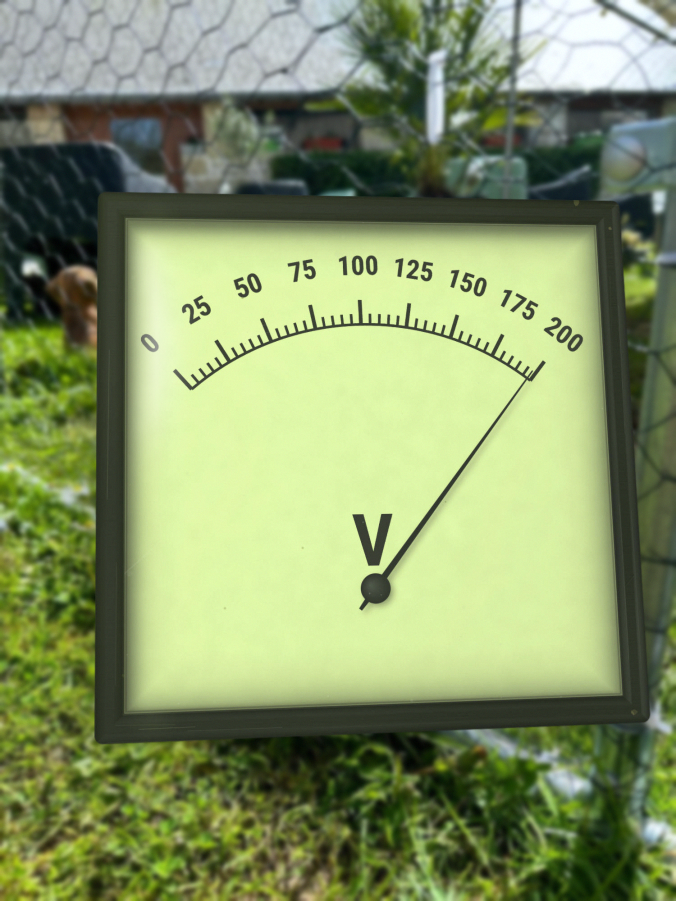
value=197.5 unit=V
